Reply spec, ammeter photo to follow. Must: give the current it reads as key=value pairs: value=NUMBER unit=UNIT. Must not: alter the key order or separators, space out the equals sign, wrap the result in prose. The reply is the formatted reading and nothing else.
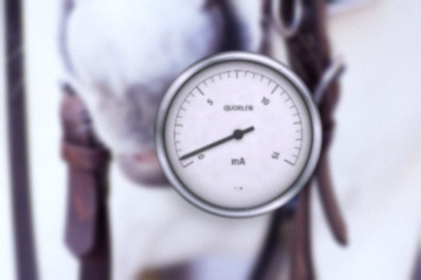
value=0.5 unit=mA
